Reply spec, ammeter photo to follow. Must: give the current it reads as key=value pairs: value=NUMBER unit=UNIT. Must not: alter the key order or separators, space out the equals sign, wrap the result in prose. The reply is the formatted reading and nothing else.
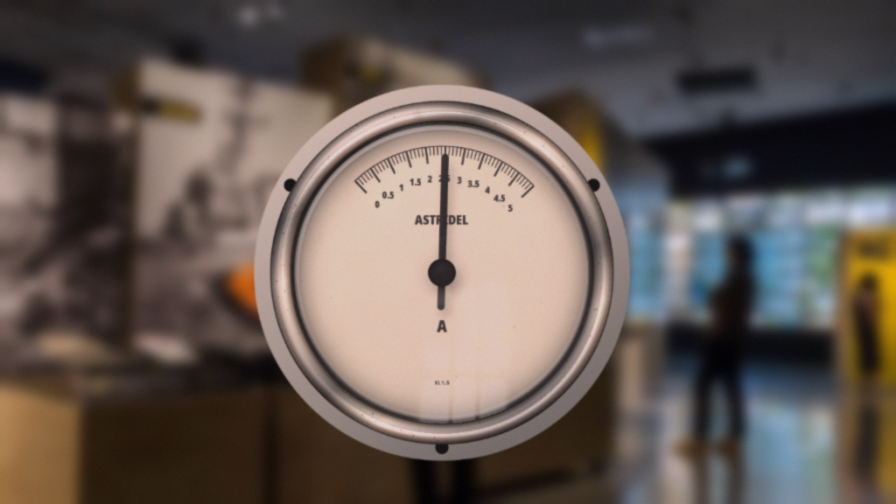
value=2.5 unit=A
